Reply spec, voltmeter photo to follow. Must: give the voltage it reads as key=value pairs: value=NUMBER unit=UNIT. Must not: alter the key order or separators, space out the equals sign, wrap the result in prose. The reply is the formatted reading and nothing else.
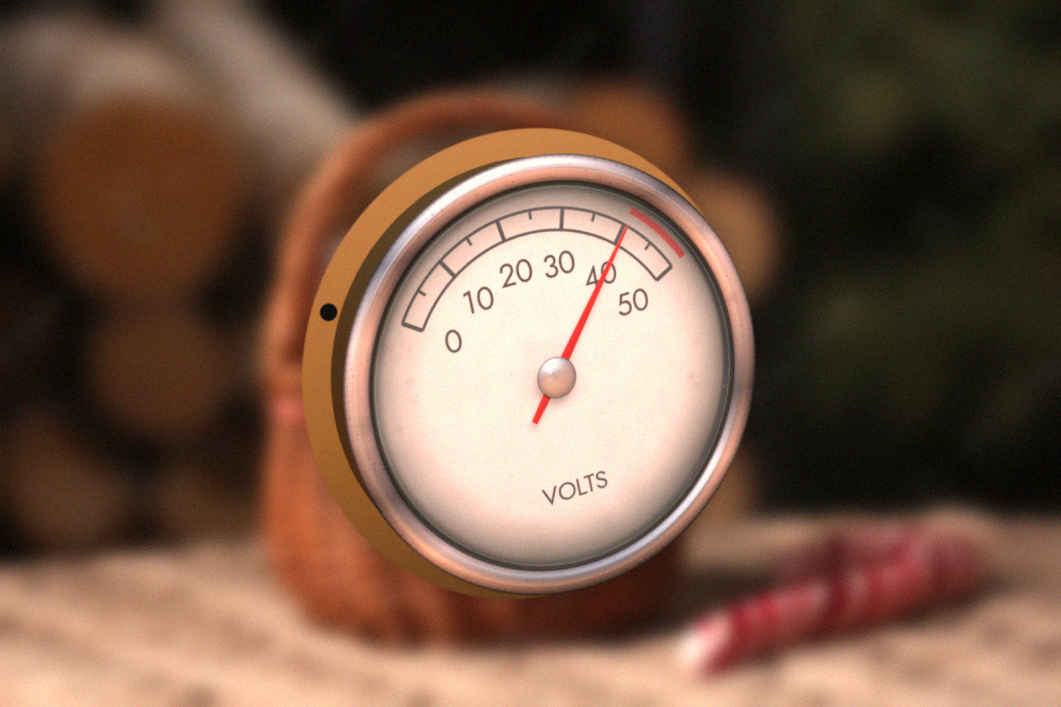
value=40 unit=V
